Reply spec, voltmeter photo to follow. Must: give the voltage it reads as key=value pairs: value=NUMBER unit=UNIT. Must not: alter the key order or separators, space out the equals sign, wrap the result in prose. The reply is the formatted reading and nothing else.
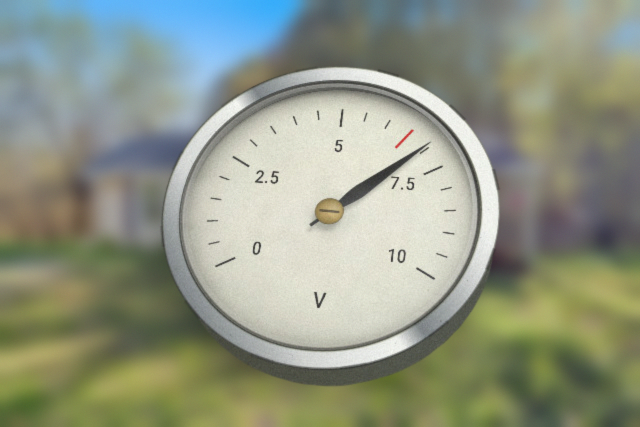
value=7 unit=V
